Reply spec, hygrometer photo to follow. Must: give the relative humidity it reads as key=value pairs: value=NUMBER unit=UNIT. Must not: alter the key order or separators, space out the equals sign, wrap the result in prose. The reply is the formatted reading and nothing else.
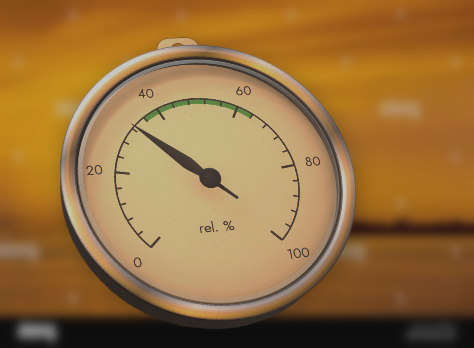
value=32 unit=%
